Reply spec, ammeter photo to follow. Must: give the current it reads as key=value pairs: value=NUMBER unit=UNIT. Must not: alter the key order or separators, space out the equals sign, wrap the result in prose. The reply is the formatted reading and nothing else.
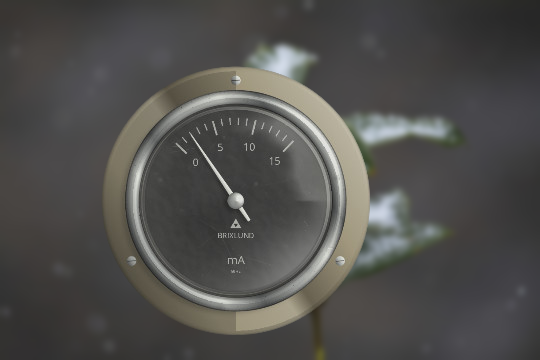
value=2 unit=mA
